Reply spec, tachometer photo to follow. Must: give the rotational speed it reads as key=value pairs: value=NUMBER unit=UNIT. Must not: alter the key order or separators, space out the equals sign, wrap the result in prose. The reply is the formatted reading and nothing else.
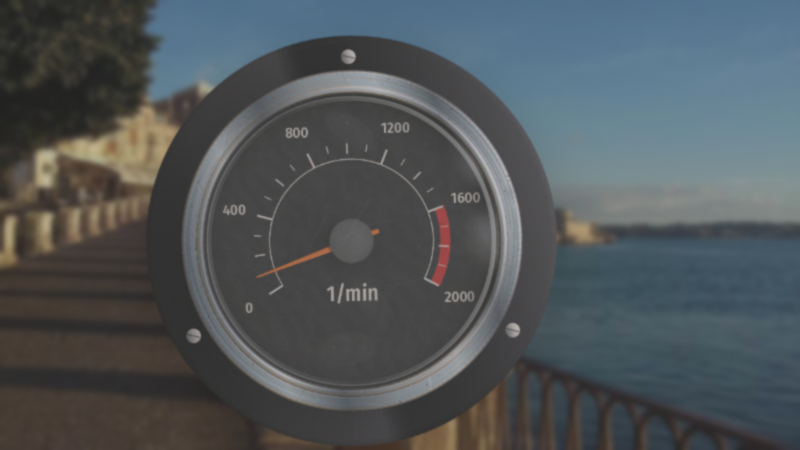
value=100 unit=rpm
